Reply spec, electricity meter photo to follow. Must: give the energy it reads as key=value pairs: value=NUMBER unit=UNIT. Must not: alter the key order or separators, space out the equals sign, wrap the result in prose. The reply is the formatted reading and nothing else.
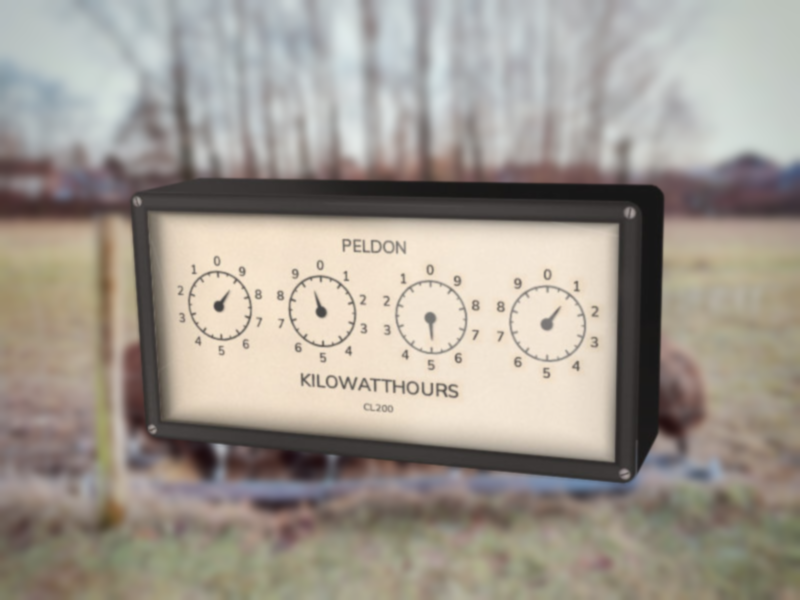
value=8951 unit=kWh
